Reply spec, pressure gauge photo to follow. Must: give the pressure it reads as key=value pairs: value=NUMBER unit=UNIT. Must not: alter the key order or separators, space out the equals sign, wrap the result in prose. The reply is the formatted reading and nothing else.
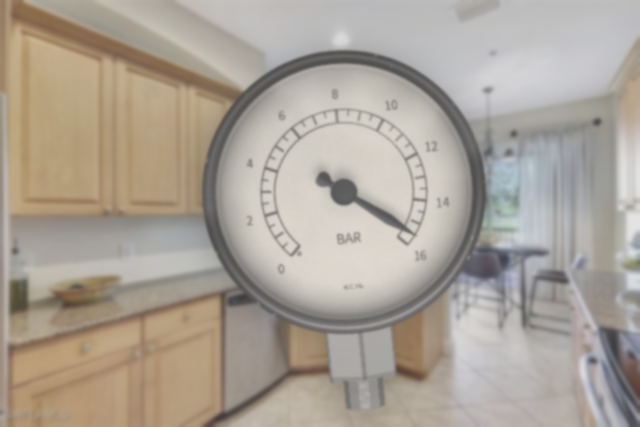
value=15.5 unit=bar
